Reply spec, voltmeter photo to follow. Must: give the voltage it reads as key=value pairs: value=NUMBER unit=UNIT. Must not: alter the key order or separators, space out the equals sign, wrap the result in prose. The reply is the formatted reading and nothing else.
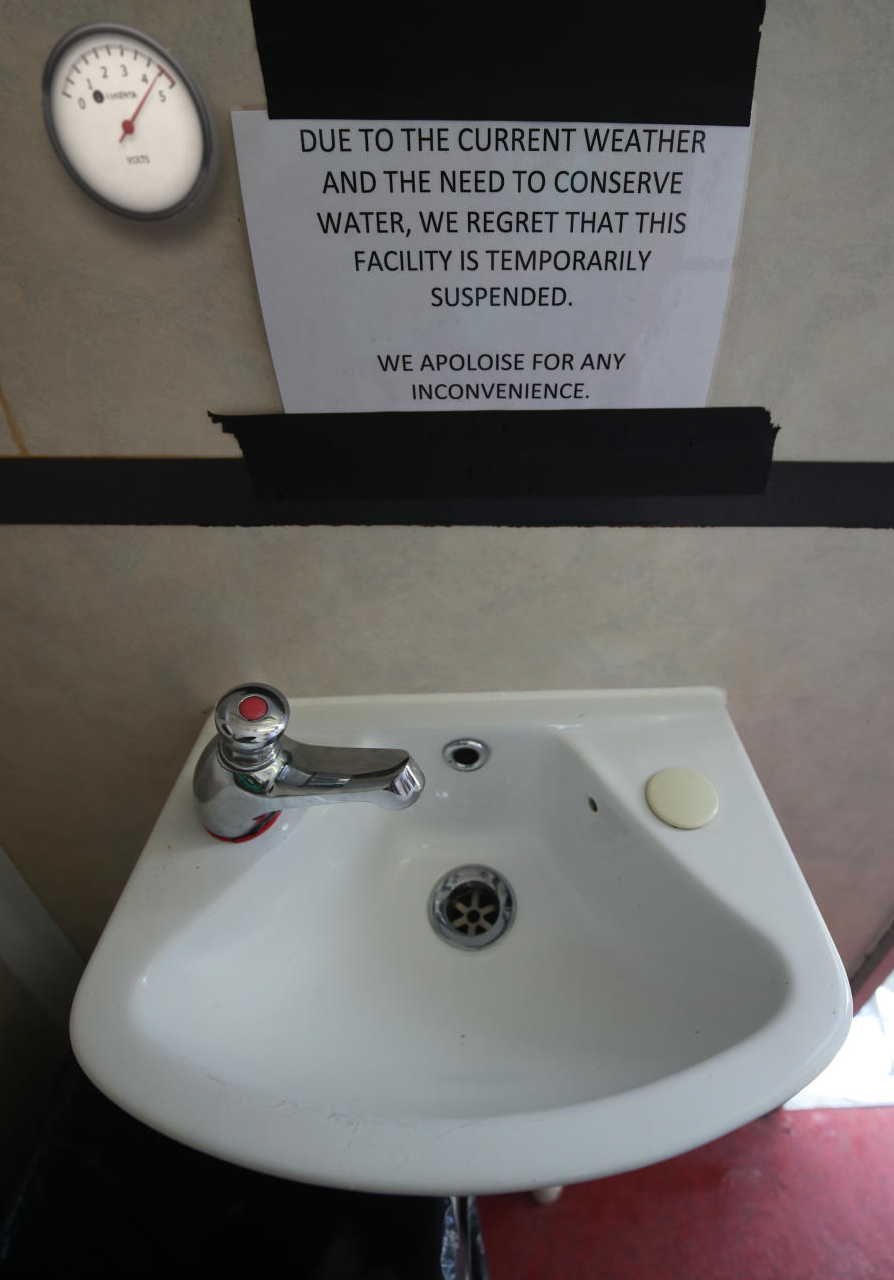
value=4.5 unit=V
